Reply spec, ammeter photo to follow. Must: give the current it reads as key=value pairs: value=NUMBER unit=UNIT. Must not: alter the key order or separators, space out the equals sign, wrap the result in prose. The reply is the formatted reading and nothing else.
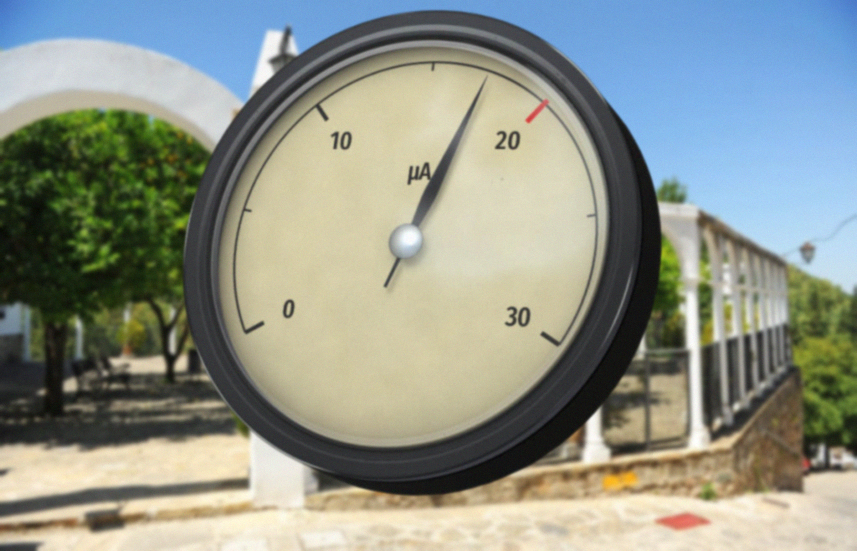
value=17.5 unit=µA
